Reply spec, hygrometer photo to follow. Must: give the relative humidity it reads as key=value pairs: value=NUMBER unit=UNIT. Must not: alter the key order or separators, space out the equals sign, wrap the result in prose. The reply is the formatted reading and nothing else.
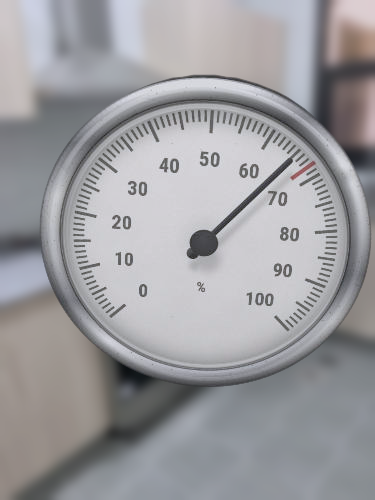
value=65 unit=%
